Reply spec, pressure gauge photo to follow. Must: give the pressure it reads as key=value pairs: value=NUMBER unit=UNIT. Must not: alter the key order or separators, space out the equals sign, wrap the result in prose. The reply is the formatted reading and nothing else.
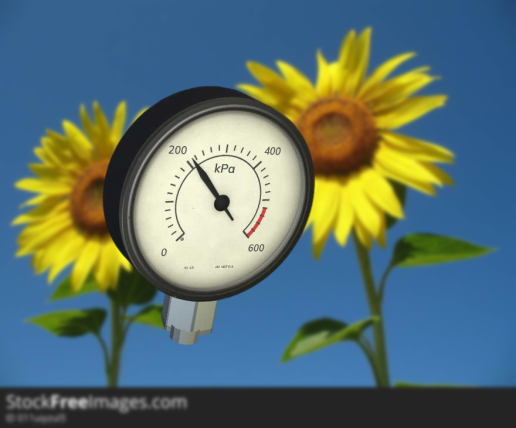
value=210 unit=kPa
